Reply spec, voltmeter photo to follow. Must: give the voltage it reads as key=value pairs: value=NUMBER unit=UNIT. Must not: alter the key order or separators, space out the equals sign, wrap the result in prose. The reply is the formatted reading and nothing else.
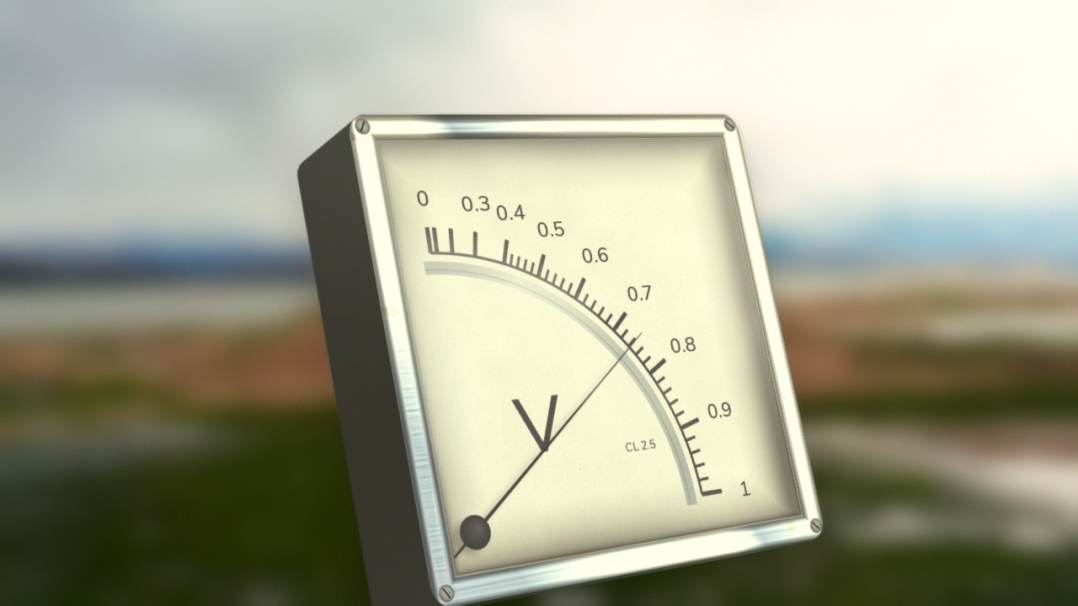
value=0.74 unit=V
